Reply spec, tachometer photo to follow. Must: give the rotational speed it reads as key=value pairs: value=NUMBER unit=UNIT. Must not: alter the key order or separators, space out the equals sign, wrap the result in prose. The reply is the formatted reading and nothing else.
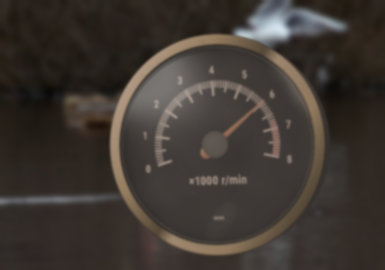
value=6000 unit=rpm
